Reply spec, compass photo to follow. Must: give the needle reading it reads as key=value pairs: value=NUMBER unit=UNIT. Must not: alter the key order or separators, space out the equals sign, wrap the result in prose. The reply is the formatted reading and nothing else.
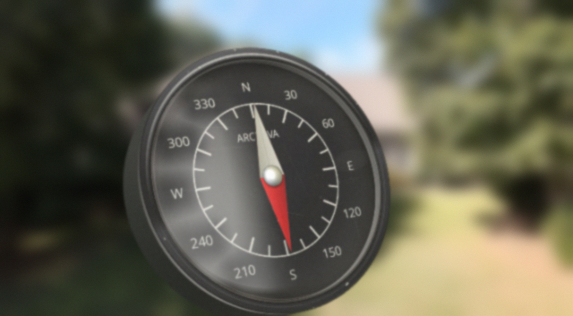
value=180 unit=°
